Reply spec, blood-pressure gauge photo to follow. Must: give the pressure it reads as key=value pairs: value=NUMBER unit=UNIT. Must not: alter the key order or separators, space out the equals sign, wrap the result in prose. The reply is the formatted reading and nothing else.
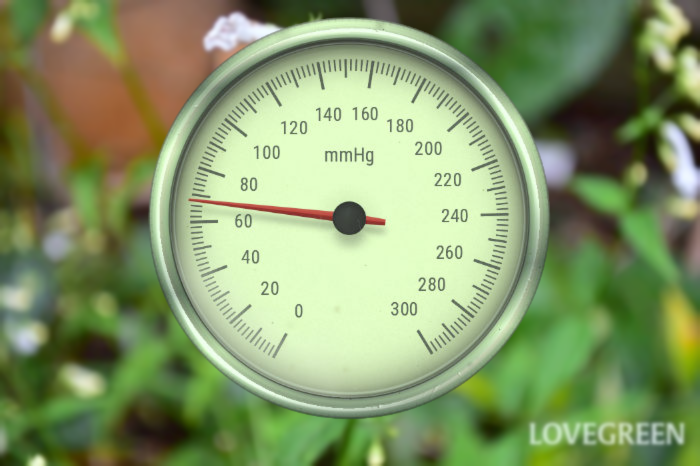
value=68 unit=mmHg
